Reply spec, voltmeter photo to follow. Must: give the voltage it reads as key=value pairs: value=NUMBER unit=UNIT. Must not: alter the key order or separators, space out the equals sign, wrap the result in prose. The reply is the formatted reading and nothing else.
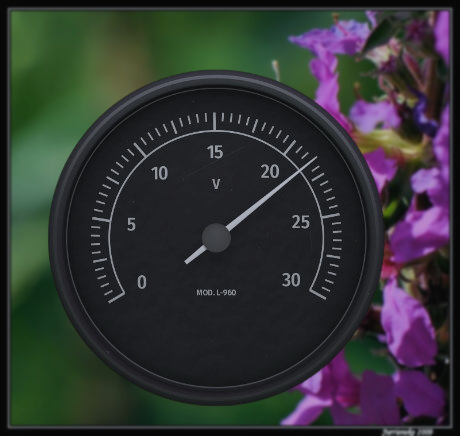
value=21.5 unit=V
